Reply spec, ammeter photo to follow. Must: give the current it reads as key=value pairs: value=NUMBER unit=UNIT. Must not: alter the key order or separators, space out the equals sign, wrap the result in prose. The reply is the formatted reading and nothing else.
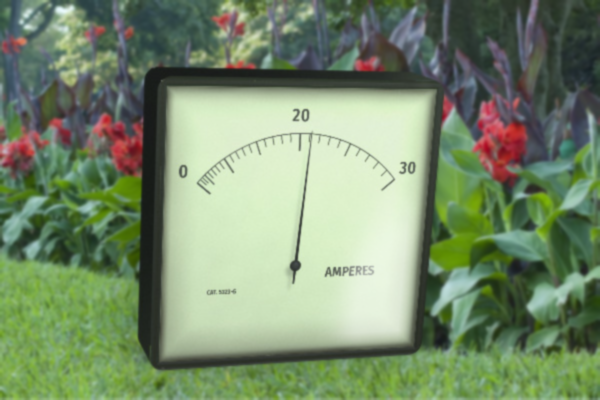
value=21 unit=A
